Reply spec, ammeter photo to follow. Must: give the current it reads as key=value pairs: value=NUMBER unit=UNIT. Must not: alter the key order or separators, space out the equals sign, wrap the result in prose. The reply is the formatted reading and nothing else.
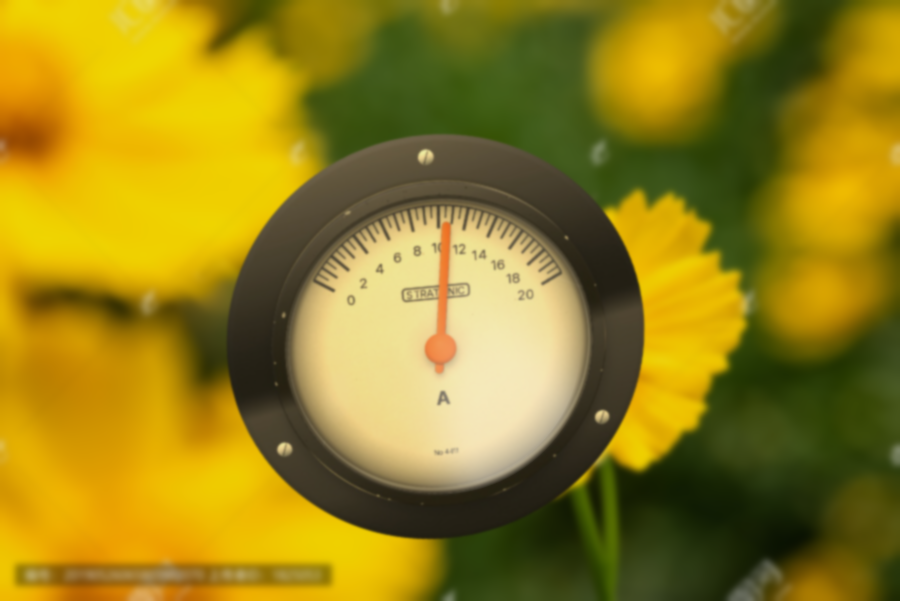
value=10.5 unit=A
